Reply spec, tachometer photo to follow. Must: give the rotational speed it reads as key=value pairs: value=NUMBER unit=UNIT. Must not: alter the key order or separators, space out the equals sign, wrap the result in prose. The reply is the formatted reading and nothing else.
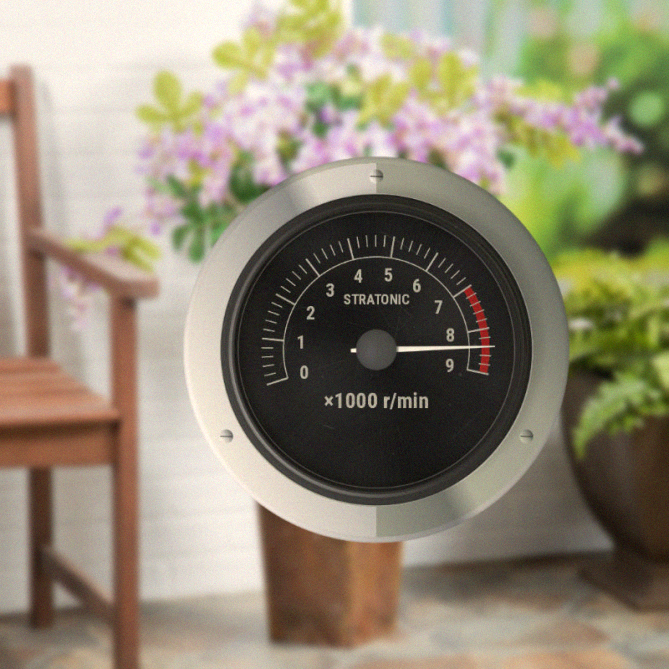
value=8400 unit=rpm
